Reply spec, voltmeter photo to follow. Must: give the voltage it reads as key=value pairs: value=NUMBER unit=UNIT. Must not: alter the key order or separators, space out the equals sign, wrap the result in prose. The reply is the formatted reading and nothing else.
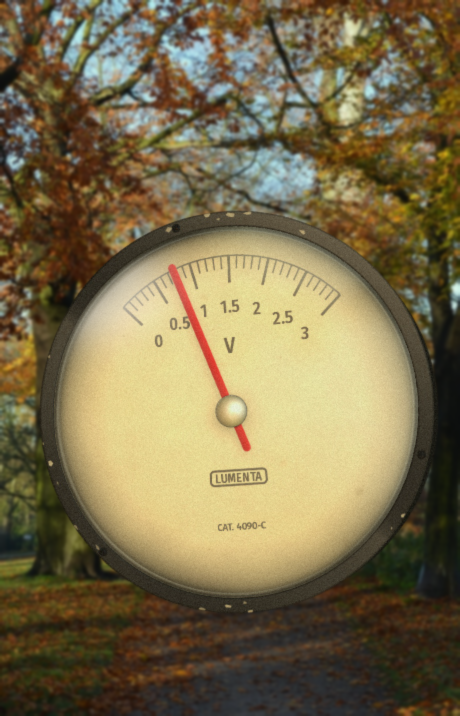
value=0.8 unit=V
